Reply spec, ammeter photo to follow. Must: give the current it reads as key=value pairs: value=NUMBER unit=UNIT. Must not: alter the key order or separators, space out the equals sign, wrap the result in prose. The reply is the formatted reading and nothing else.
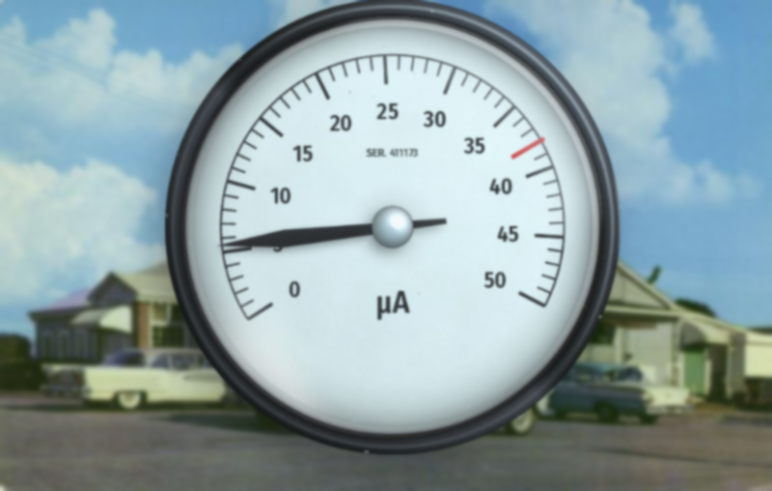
value=5.5 unit=µA
